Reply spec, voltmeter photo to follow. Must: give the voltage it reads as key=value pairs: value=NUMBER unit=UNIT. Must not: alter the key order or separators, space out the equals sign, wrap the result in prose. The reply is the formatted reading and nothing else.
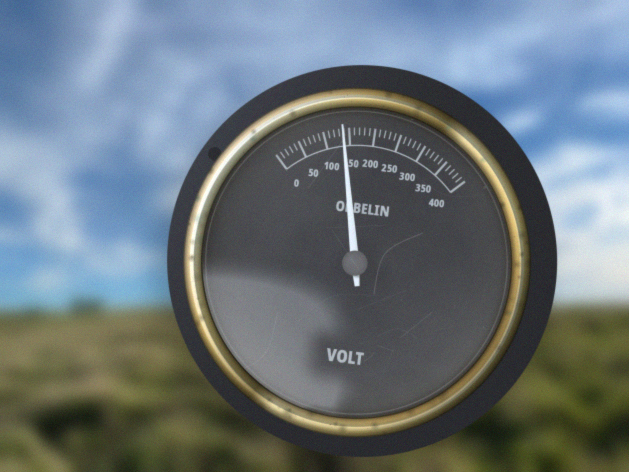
value=140 unit=V
